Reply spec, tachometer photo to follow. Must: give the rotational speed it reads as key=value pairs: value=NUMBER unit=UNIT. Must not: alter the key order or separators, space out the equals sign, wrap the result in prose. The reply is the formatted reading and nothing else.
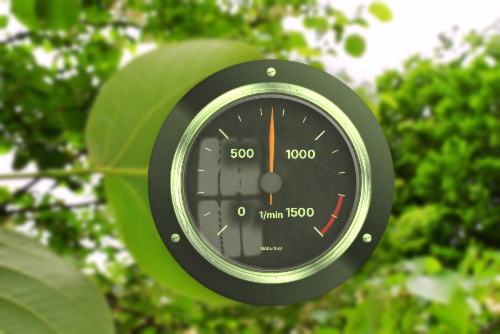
value=750 unit=rpm
